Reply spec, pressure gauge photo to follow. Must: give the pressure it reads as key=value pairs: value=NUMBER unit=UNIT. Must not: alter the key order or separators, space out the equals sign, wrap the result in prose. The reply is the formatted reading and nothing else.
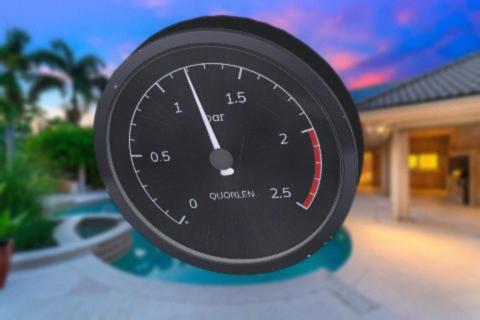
value=1.2 unit=bar
